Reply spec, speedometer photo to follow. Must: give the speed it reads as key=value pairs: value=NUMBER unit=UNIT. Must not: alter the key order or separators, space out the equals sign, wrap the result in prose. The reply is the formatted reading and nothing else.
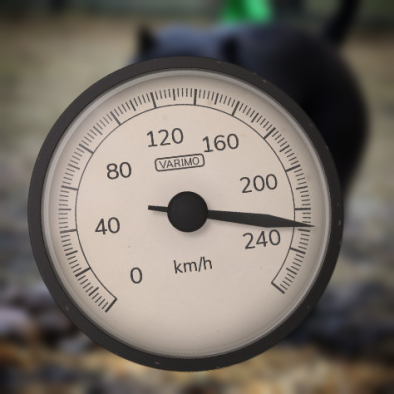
value=228 unit=km/h
